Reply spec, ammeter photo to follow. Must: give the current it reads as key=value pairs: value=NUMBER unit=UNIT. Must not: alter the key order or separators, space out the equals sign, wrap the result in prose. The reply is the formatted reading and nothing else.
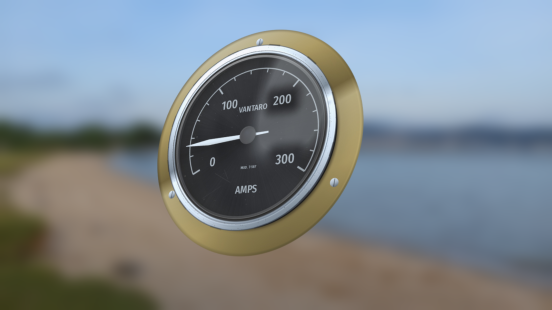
value=30 unit=A
